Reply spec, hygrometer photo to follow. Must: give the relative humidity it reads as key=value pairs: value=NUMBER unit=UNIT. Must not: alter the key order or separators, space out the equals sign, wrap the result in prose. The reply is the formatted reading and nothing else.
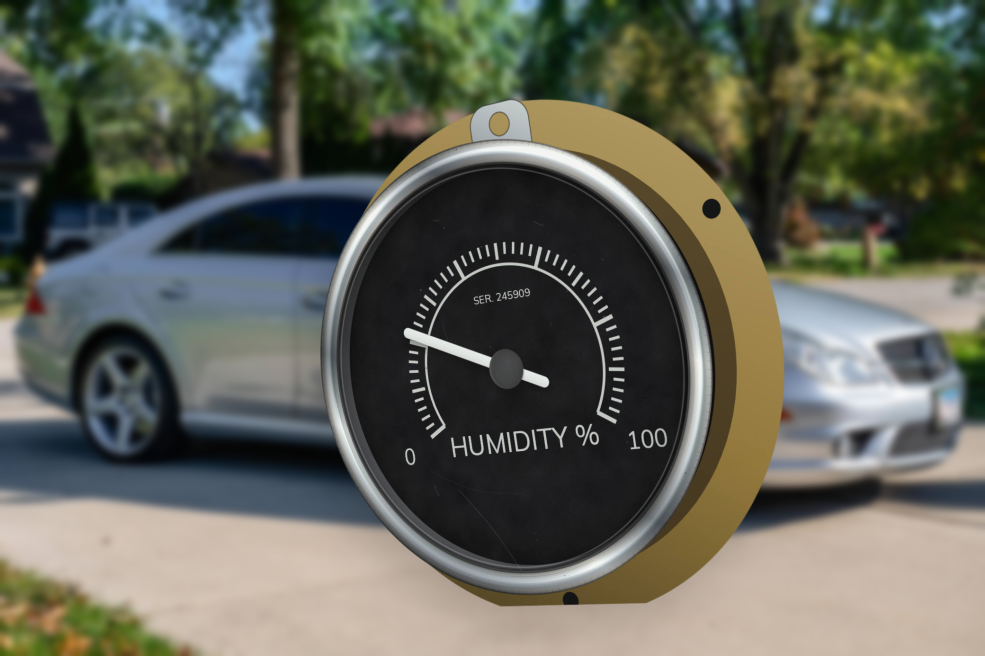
value=22 unit=%
